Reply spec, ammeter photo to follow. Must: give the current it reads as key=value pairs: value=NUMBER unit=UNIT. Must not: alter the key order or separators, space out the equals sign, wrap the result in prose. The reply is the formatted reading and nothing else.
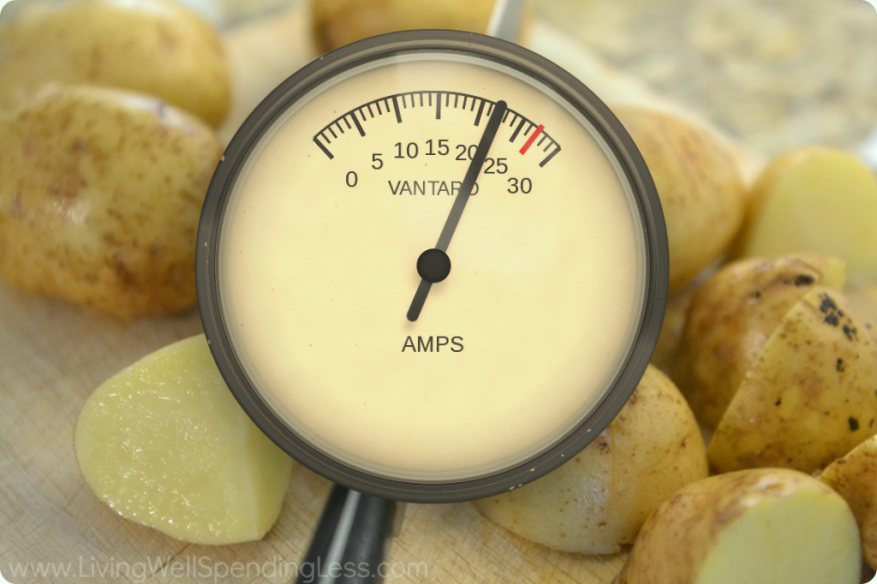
value=22 unit=A
